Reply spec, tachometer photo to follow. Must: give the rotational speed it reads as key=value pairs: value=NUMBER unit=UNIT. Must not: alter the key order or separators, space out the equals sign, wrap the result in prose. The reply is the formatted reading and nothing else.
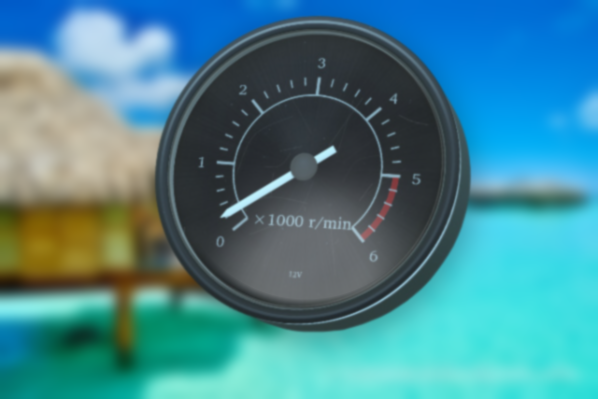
value=200 unit=rpm
